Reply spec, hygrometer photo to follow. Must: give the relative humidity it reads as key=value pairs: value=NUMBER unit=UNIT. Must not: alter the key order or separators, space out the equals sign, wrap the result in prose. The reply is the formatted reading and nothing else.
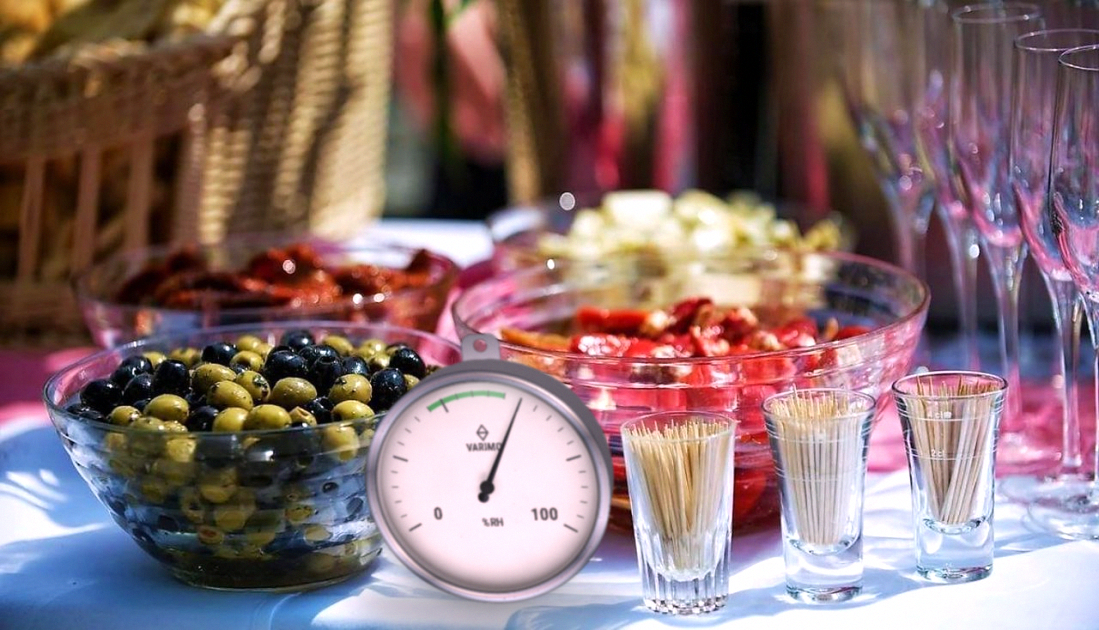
value=60 unit=%
